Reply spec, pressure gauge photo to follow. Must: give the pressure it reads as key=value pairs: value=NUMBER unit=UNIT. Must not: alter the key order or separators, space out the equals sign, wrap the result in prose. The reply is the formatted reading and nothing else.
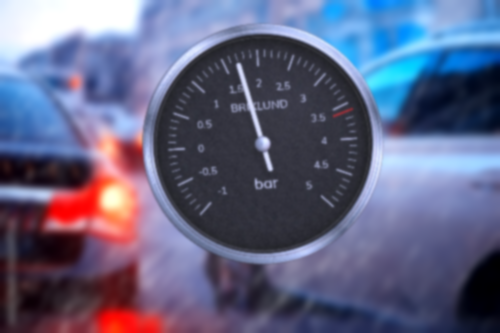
value=1.7 unit=bar
